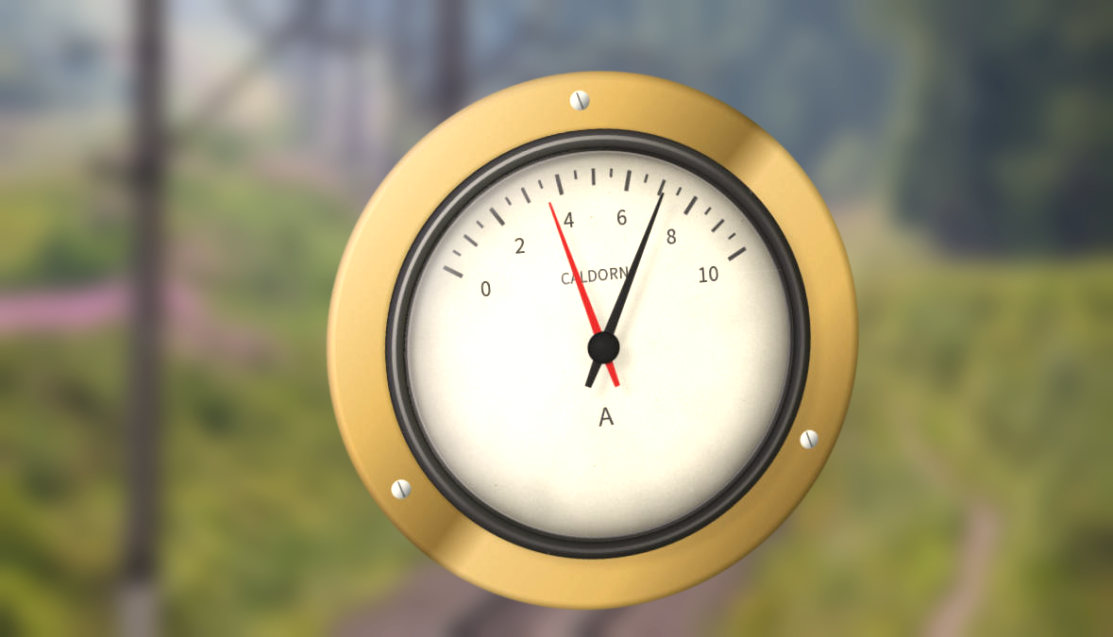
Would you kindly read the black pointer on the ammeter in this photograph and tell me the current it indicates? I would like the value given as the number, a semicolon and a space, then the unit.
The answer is 7; A
